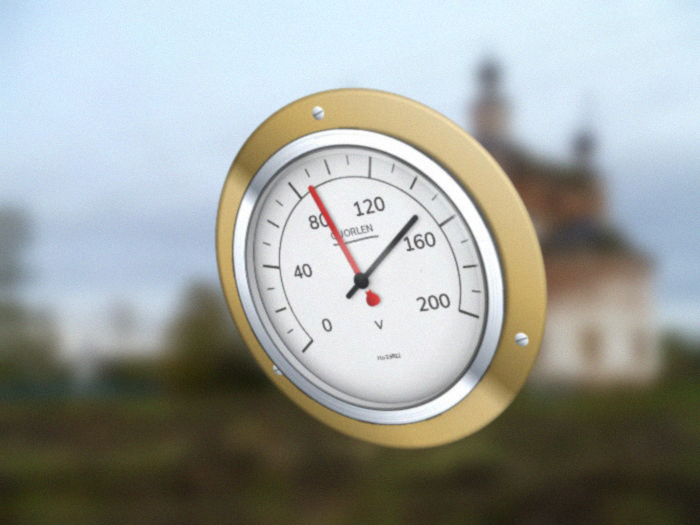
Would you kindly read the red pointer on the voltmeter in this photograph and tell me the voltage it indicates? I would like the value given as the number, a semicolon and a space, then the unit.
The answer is 90; V
